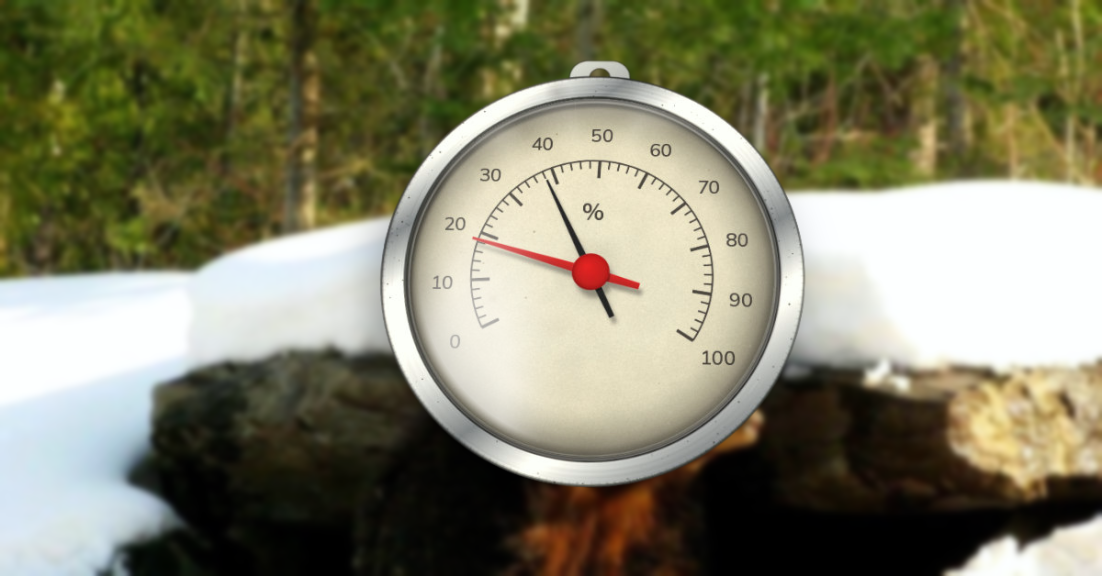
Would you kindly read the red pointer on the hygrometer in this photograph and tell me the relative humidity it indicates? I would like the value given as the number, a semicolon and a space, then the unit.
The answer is 18; %
